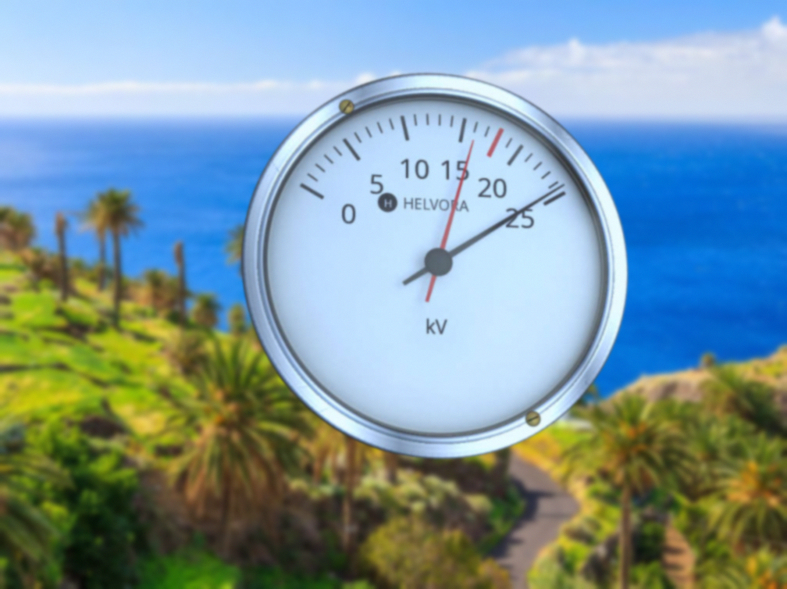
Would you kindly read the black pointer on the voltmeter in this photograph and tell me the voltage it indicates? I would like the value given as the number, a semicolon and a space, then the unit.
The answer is 24.5; kV
